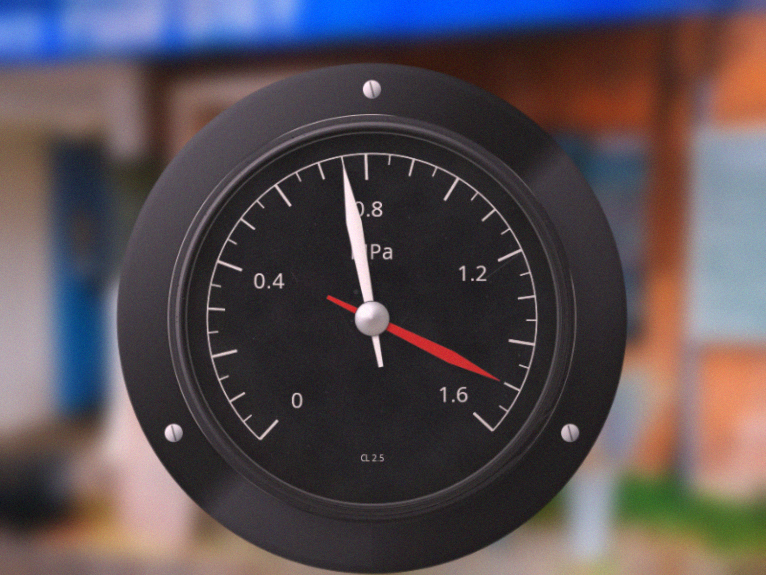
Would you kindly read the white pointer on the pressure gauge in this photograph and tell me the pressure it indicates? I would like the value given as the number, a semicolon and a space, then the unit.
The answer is 0.75; MPa
